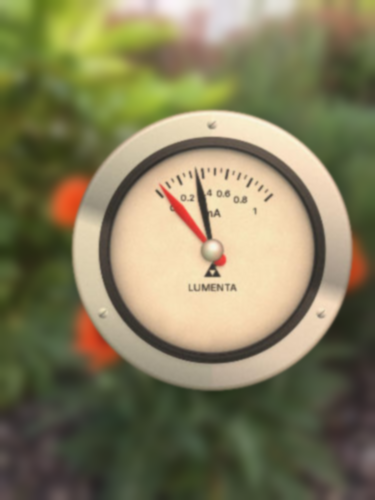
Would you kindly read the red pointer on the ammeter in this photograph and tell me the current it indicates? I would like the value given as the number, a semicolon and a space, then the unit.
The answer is 0.05; mA
